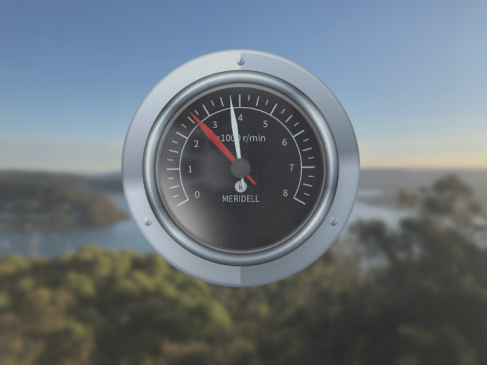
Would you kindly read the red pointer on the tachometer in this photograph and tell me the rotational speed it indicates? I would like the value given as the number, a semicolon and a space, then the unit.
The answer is 2625; rpm
